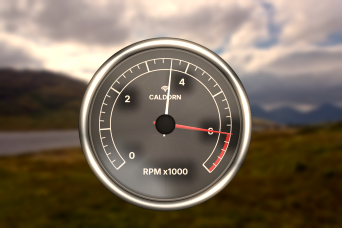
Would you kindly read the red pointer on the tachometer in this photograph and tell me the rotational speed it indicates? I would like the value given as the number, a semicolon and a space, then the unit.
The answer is 6000; rpm
